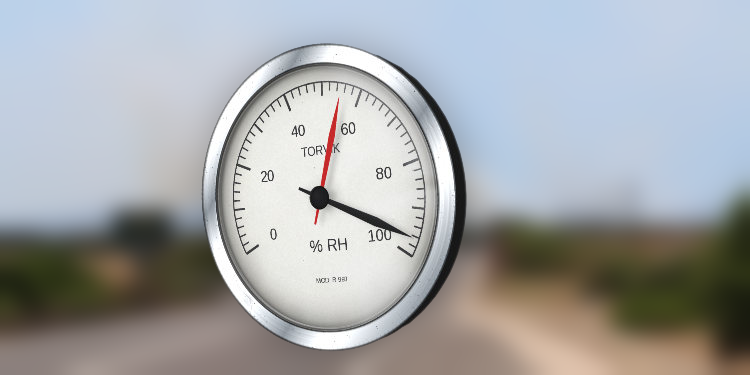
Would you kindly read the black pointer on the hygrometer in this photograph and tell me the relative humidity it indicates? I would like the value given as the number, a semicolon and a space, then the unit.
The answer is 96; %
